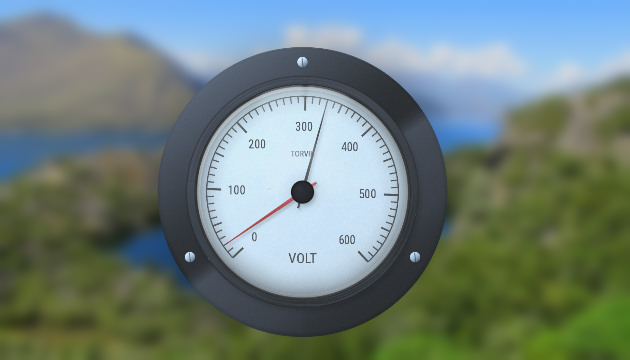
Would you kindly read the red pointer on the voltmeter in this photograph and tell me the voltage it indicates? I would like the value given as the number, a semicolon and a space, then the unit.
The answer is 20; V
